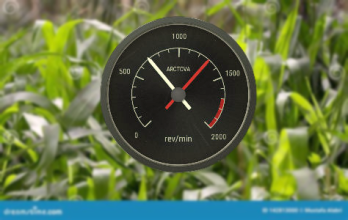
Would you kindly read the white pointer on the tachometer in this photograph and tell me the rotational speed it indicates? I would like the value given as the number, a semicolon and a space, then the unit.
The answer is 700; rpm
